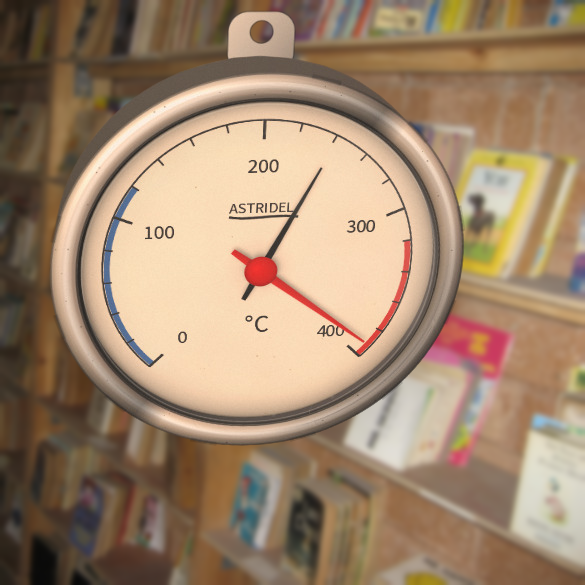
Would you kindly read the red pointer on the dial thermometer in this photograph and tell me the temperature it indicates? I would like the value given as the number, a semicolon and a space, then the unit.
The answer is 390; °C
